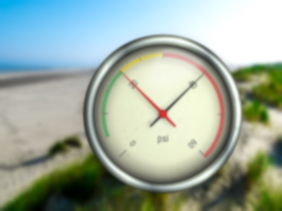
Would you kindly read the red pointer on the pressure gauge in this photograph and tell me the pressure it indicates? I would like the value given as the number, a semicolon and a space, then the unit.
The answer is 20; psi
